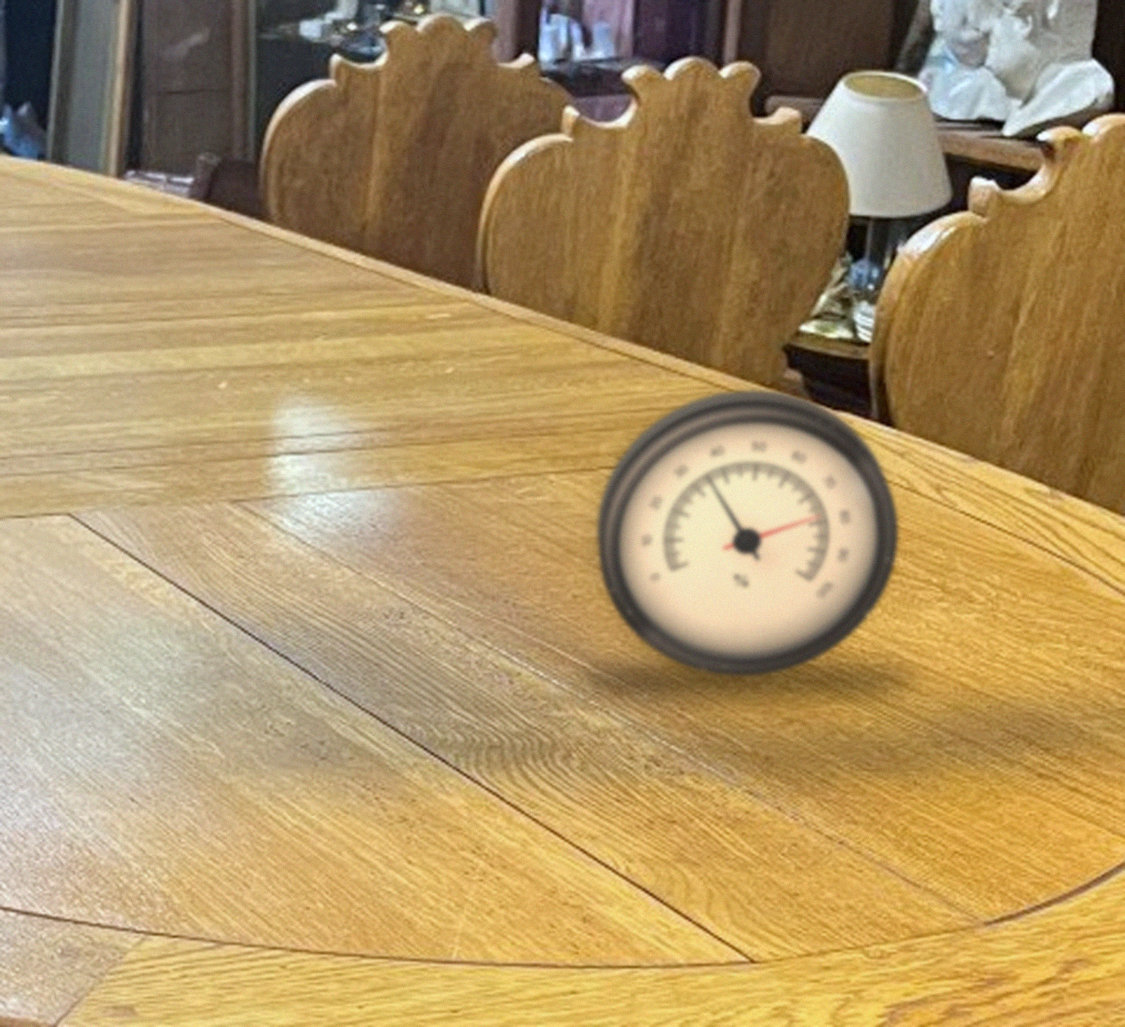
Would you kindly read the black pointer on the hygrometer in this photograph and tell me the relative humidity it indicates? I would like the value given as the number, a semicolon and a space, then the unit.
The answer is 35; %
